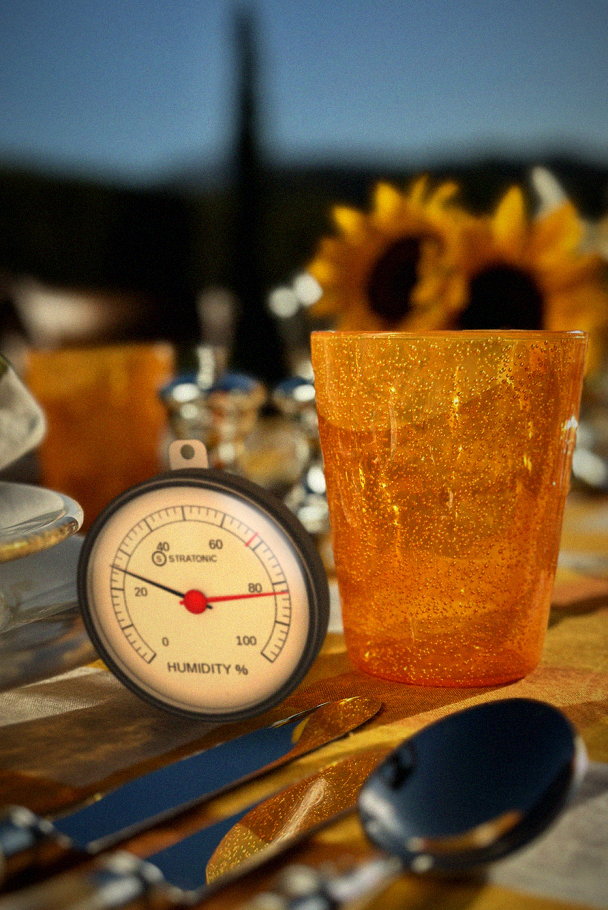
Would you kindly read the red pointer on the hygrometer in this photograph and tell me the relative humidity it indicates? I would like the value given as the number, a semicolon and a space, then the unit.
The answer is 82; %
